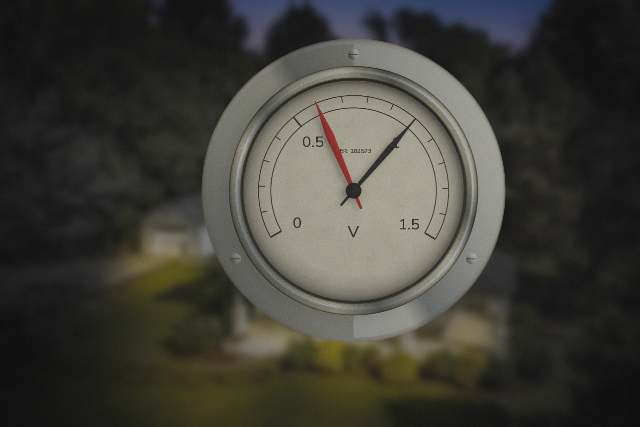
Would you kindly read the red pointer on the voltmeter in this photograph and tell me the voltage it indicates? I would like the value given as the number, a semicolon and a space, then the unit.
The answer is 0.6; V
